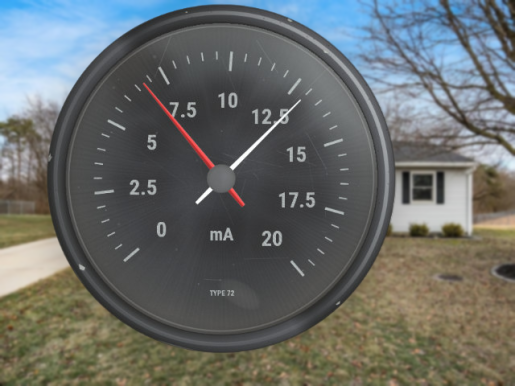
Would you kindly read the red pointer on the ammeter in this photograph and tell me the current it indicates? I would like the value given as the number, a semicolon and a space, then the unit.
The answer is 6.75; mA
